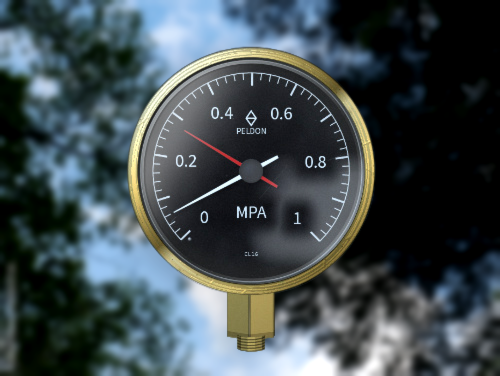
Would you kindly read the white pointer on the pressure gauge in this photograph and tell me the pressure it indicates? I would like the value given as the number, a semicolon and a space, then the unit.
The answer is 0.06; MPa
